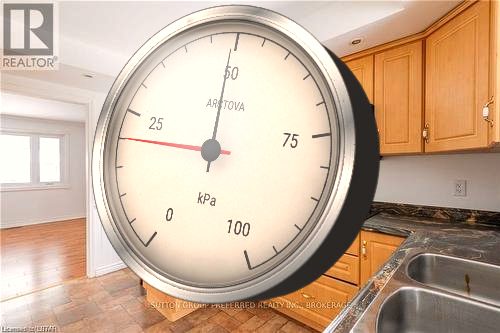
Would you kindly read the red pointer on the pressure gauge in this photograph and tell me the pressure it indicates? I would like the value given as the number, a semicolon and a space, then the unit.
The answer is 20; kPa
